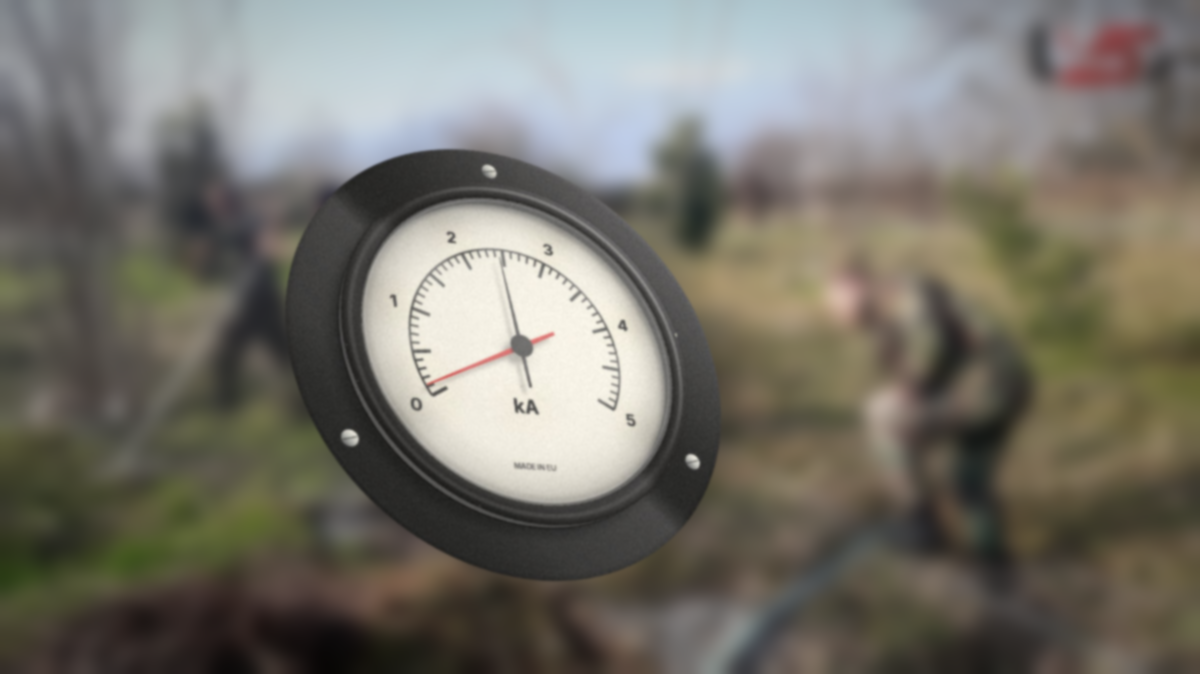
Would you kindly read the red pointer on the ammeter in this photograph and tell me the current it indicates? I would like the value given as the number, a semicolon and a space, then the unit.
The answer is 0.1; kA
